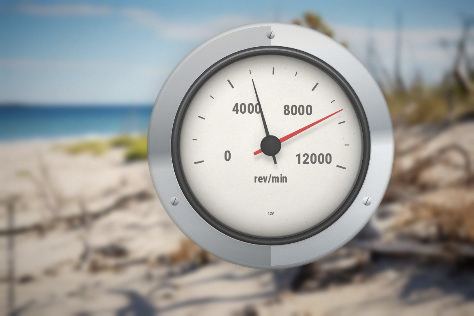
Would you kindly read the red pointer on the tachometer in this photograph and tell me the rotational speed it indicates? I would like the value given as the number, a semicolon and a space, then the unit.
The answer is 9500; rpm
